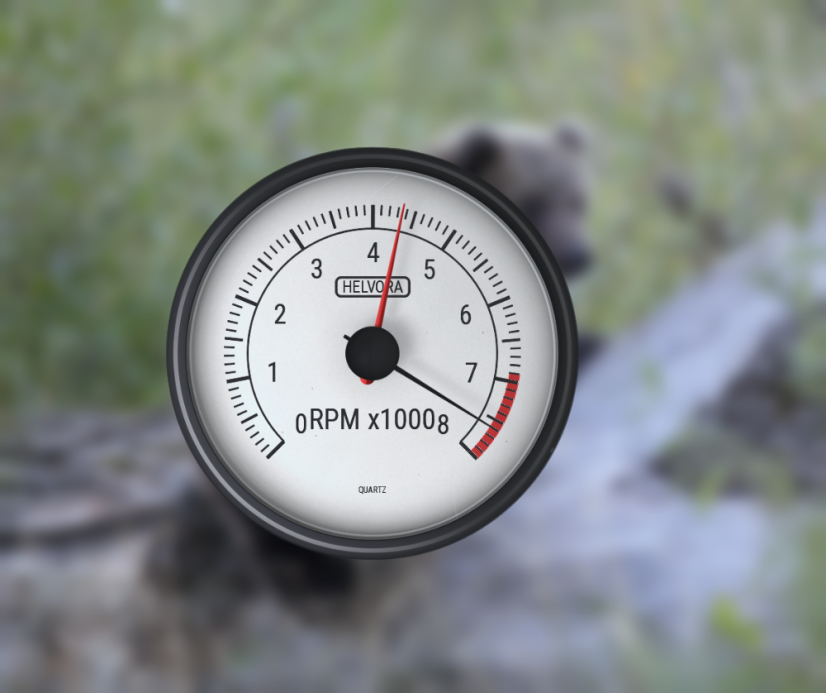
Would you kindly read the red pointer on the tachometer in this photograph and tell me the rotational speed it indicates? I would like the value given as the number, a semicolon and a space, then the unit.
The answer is 4350; rpm
